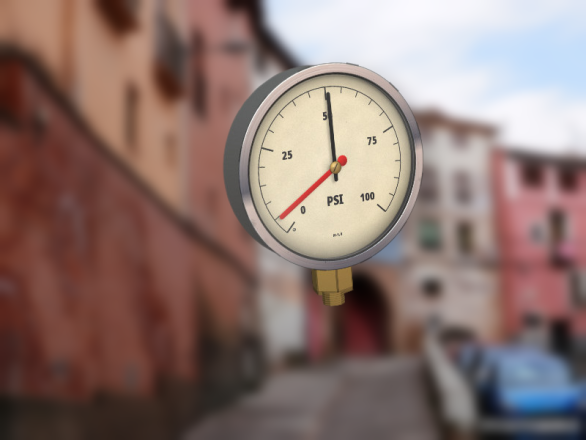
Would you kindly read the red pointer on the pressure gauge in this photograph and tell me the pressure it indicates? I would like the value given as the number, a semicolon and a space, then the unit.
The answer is 5; psi
